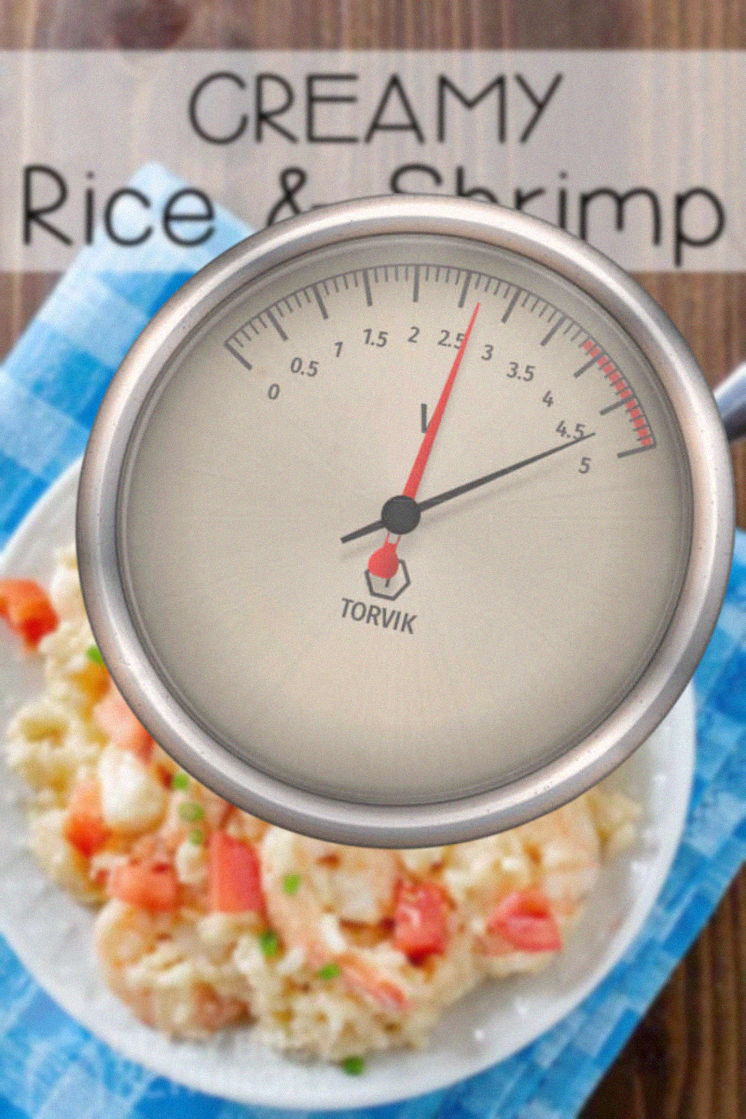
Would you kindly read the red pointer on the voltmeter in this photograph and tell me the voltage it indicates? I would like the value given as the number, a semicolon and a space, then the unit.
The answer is 2.7; V
